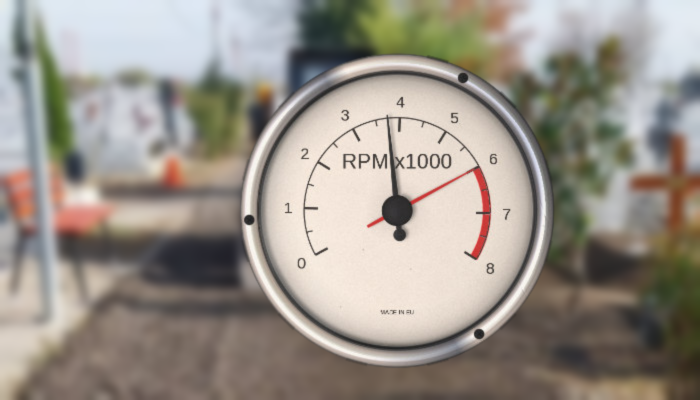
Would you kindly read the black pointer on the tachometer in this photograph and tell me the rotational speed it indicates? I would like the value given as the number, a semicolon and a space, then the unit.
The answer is 3750; rpm
